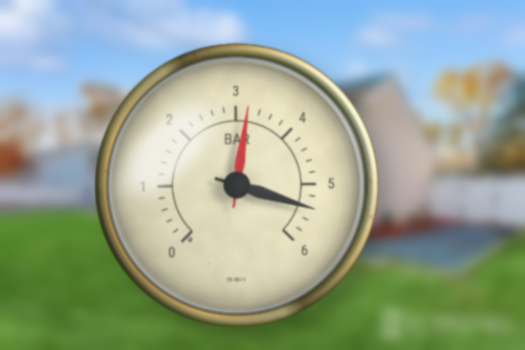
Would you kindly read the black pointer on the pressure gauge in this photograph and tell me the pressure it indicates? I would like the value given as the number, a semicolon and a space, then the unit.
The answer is 5.4; bar
